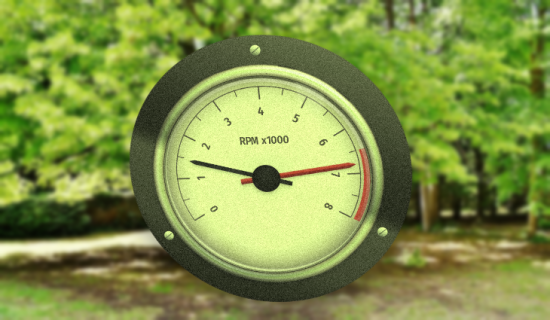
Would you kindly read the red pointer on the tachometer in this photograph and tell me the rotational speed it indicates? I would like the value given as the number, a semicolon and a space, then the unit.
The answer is 6750; rpm
